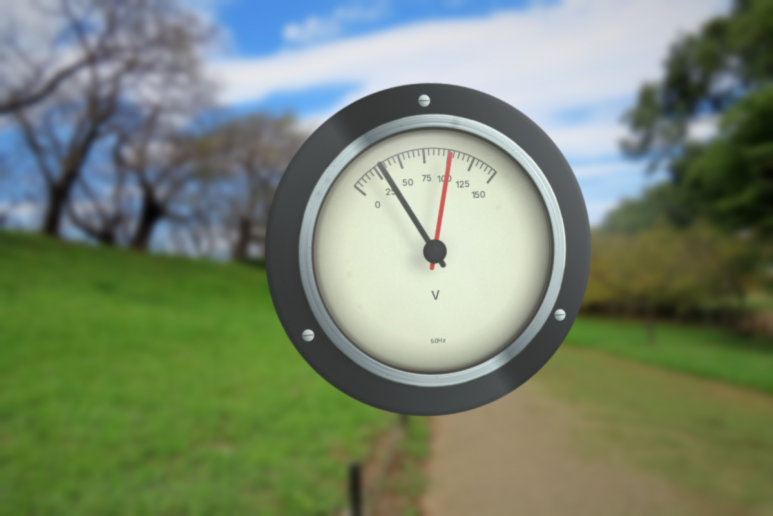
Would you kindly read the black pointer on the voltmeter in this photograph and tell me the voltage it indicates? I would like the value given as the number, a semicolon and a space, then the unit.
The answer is 30; V
